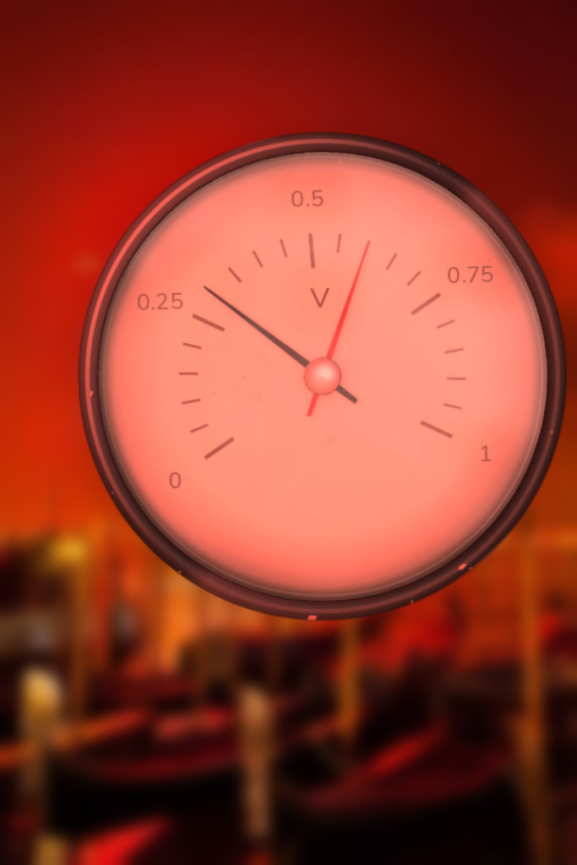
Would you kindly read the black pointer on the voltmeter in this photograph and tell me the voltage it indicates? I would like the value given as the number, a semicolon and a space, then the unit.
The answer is 0.3; V
